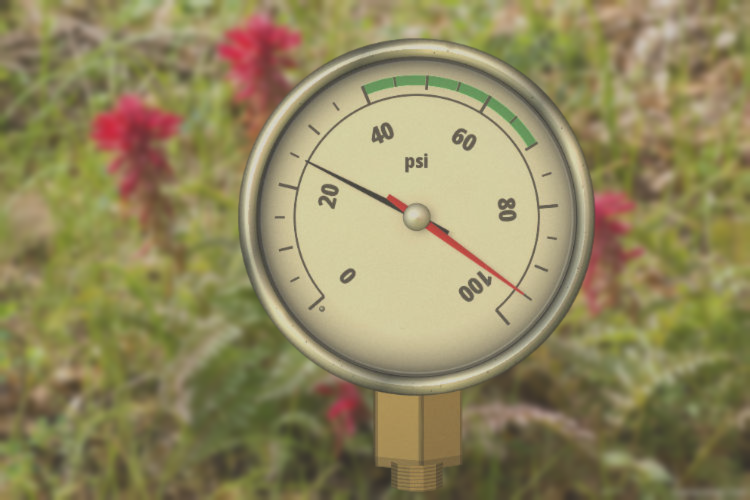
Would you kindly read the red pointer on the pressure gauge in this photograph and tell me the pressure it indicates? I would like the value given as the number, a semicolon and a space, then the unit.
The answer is 95; psi
